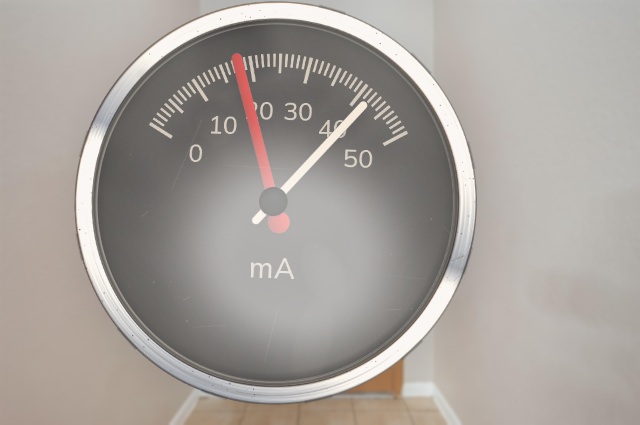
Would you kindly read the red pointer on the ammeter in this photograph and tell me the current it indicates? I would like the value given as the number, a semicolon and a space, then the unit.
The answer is 18; mA
